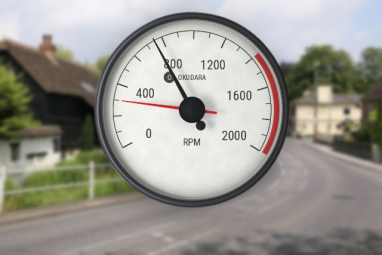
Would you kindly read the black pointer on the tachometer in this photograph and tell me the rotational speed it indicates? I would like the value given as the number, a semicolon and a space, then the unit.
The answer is 750; rpm
